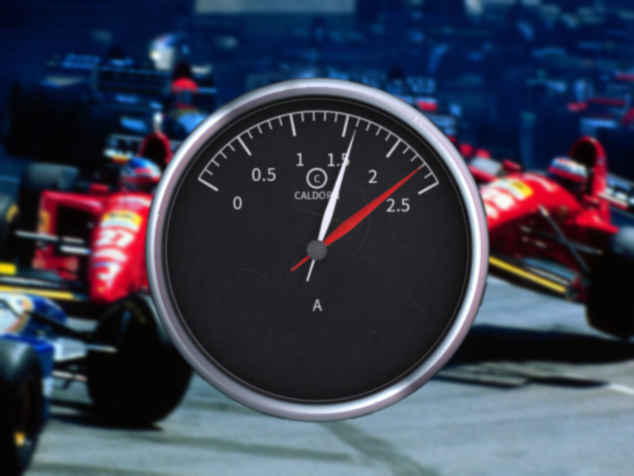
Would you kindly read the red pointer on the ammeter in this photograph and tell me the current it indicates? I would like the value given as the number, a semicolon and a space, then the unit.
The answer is 2.3; A
